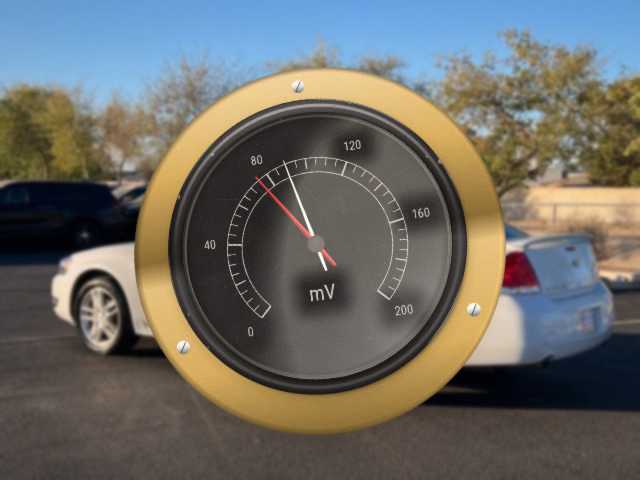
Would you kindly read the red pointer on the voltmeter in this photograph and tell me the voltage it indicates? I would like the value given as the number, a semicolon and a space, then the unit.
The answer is 75; mV
